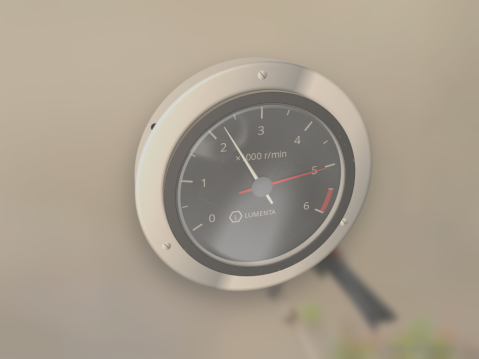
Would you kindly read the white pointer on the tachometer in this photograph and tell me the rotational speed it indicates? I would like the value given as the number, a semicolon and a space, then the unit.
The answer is 2250; rpm
